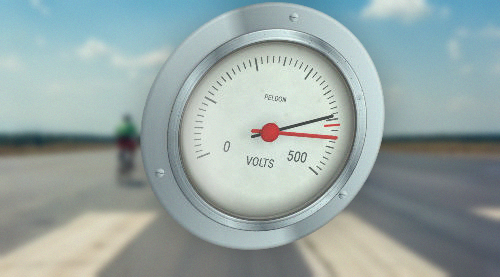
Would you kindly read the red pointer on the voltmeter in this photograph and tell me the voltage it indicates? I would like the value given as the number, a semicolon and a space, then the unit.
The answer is 430; V
